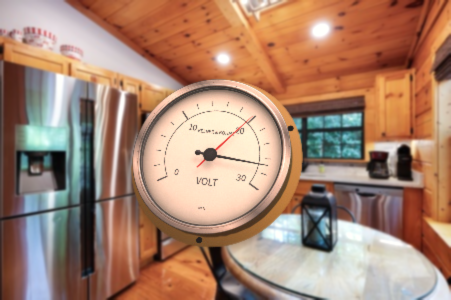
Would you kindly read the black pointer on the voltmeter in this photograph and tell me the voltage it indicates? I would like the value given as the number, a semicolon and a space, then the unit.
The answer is 27; V
